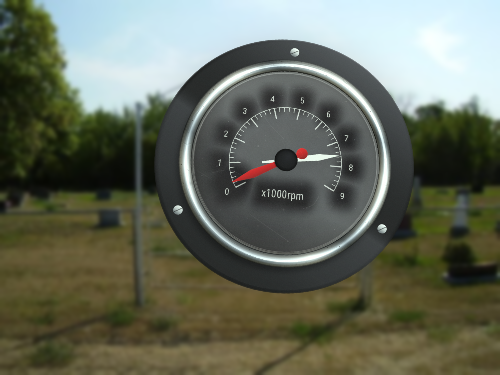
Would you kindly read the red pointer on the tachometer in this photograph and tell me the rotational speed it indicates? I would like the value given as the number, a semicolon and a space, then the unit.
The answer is 200; rpm
